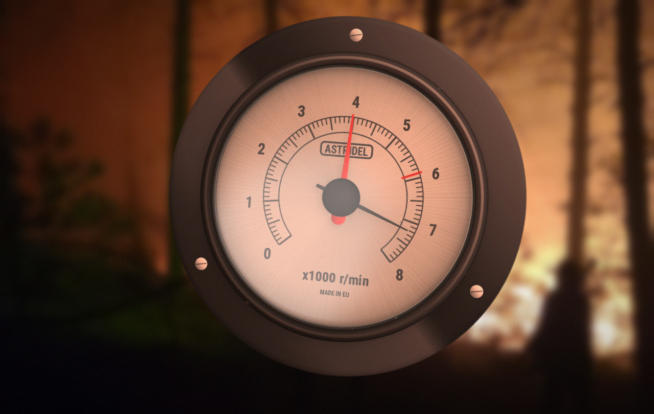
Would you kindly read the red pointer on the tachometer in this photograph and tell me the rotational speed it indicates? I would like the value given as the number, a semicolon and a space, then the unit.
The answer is 4000; rpm
